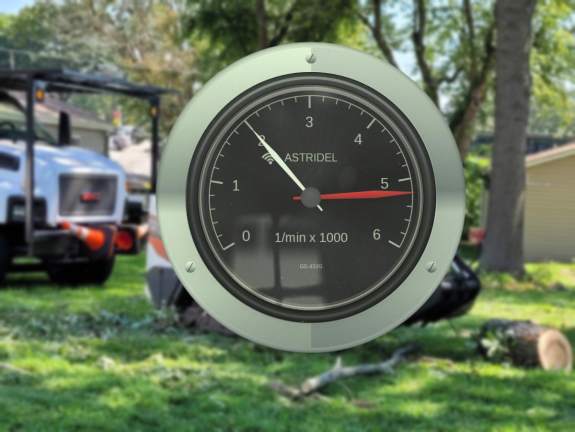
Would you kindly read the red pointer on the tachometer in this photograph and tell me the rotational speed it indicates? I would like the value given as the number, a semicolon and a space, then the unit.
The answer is 5200; rpm
